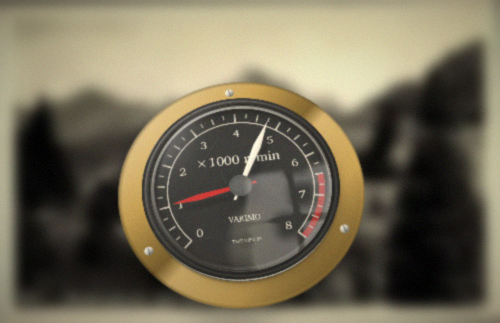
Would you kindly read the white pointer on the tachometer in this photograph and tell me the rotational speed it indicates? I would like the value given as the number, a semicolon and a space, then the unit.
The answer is 4750; rpm
